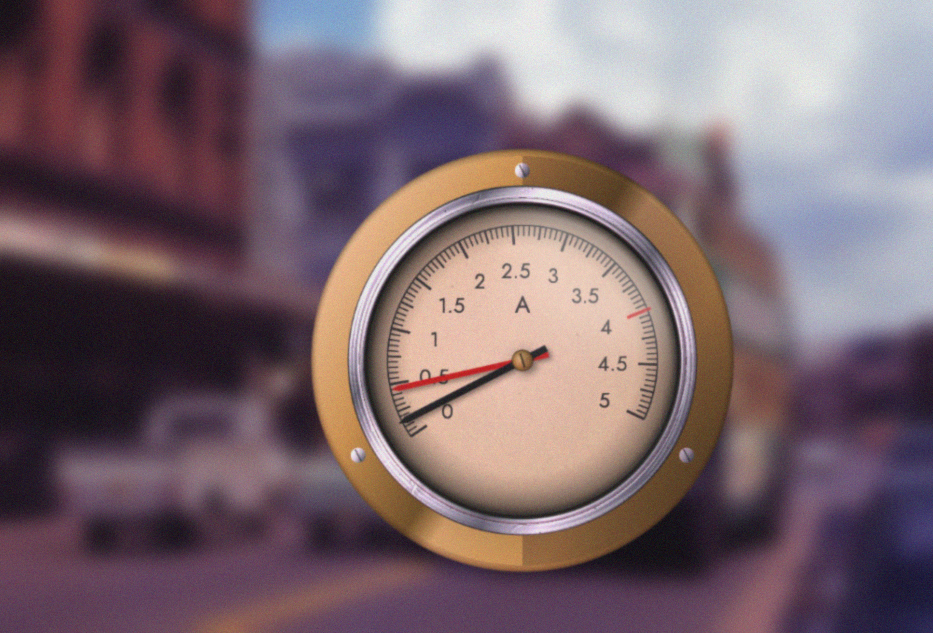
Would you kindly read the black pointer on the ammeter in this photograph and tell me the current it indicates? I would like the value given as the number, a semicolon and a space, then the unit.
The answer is 0.15; A
